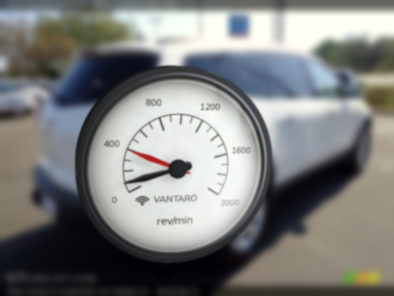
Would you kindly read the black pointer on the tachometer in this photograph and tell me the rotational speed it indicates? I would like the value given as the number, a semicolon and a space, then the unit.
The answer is 100; rpm
